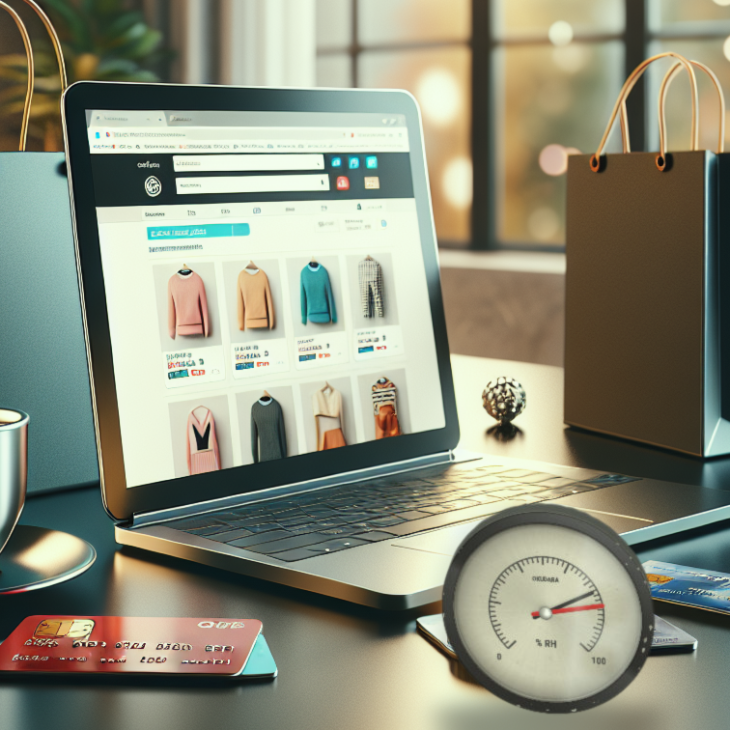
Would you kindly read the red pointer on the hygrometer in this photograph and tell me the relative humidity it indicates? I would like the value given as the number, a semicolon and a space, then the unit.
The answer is 80; %
